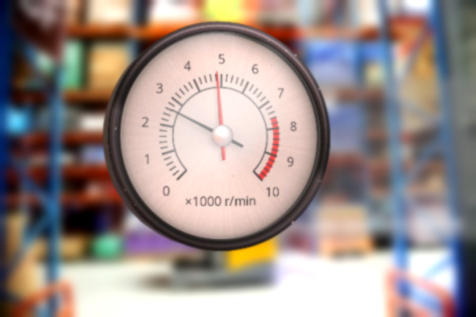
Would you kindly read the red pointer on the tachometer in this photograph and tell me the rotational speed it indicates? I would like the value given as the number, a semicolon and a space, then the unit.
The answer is 4800; rpm
